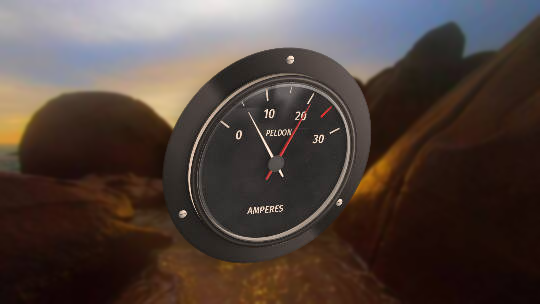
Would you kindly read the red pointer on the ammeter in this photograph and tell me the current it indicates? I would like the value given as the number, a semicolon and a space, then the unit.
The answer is 20; A
